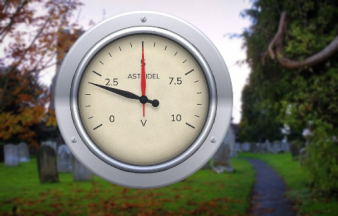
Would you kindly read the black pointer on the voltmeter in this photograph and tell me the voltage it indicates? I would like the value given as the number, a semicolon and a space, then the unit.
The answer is 2; V
